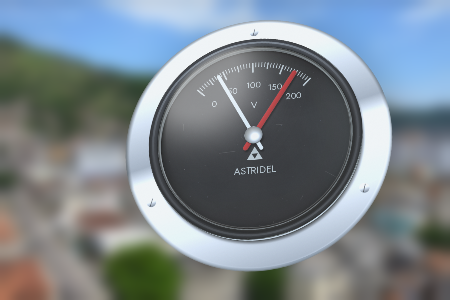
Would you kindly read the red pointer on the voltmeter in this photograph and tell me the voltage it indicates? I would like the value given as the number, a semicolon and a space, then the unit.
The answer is 175; V
